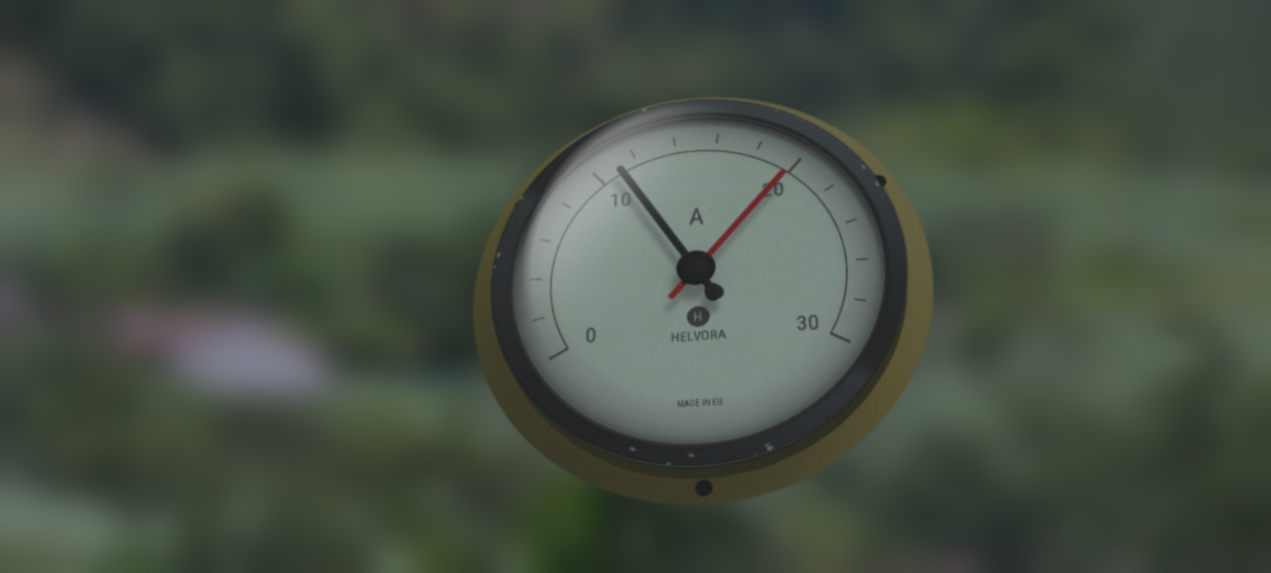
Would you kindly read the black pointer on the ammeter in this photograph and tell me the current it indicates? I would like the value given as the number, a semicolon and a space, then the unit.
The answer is 11; A
